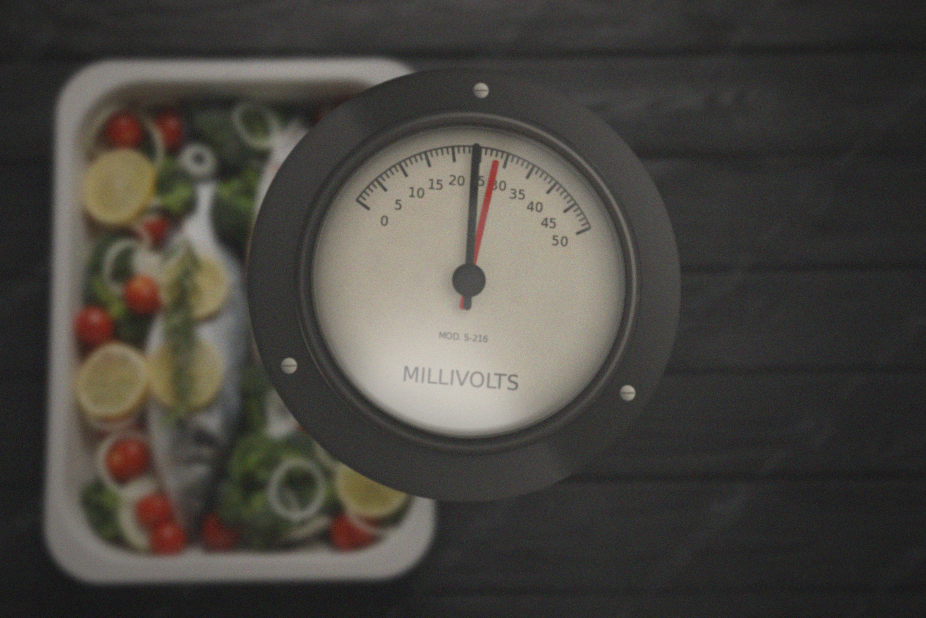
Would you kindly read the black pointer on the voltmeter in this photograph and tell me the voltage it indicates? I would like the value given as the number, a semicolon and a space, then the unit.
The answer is 24; mV
